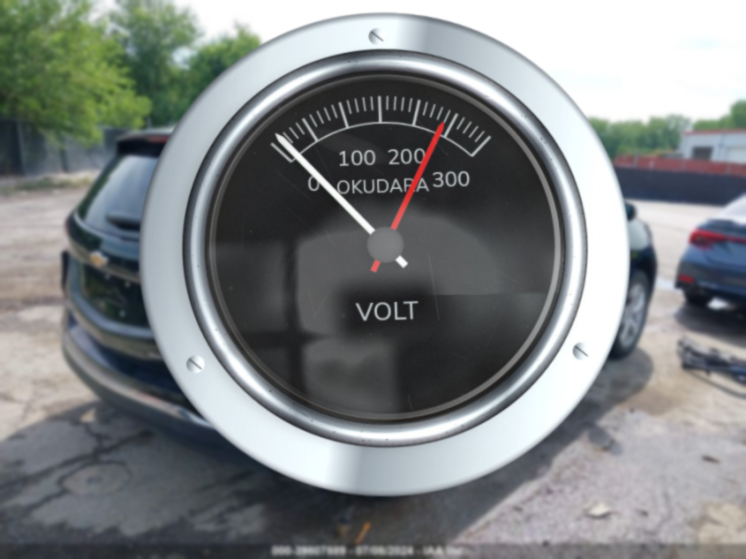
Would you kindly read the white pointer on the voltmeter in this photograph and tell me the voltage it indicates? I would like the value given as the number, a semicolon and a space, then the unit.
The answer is 10; V
